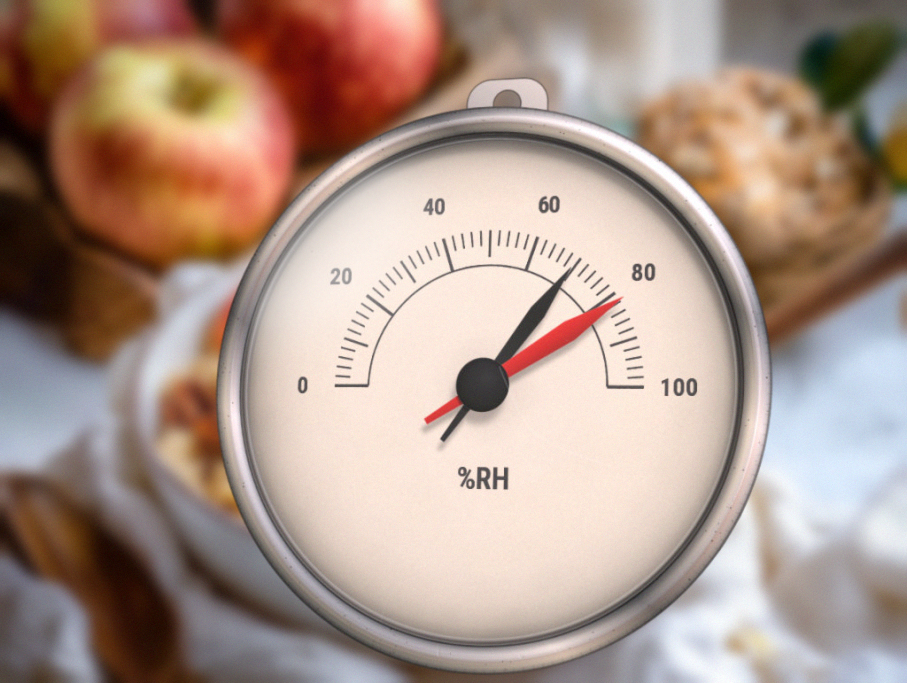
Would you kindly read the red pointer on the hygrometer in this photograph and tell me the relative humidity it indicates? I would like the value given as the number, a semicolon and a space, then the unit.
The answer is 82; %
